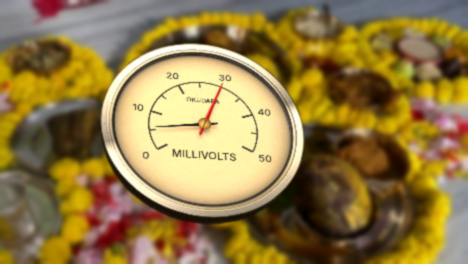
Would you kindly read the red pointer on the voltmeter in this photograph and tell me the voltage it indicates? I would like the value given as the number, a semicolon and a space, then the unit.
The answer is 30; mV
